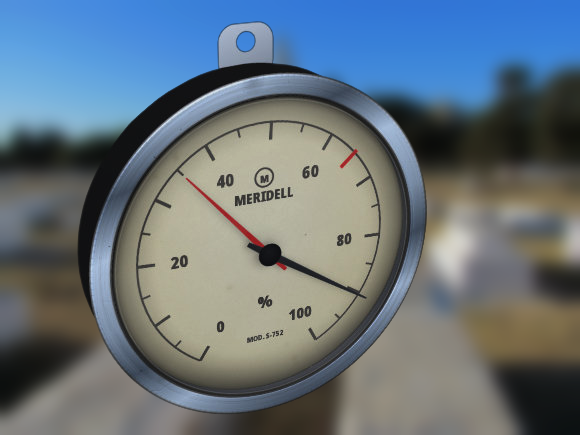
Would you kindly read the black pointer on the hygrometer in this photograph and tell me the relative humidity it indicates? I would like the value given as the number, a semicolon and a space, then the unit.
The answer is 90; %
